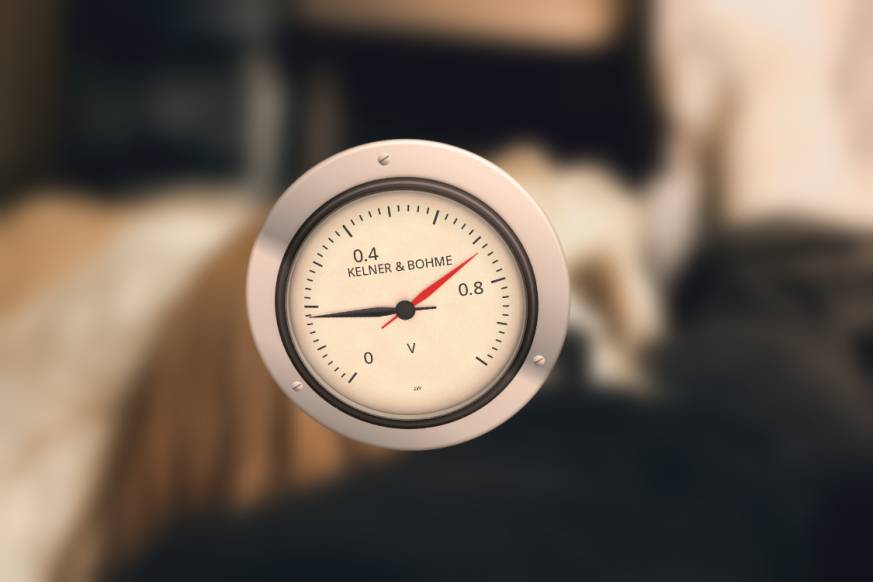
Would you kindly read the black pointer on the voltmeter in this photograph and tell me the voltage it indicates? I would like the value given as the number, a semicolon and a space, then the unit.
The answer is 0.18; V
